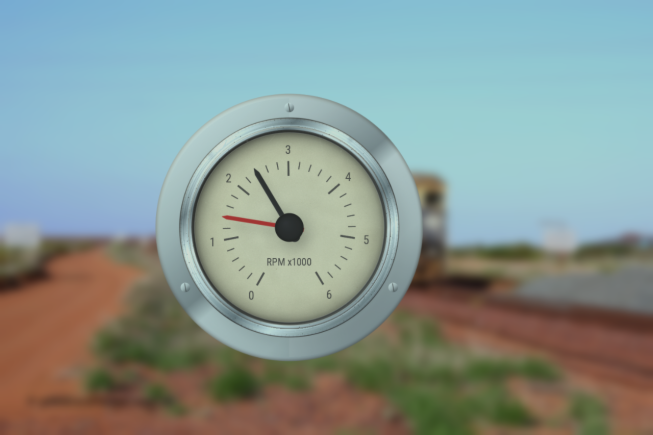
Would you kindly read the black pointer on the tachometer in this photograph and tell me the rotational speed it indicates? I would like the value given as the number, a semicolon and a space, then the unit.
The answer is 2400; rpm
